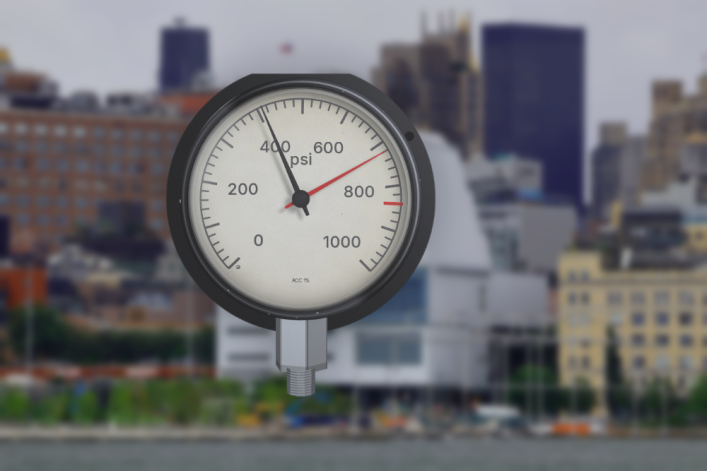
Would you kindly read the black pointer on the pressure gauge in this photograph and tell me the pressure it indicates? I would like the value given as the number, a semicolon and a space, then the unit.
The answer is 410; psi
